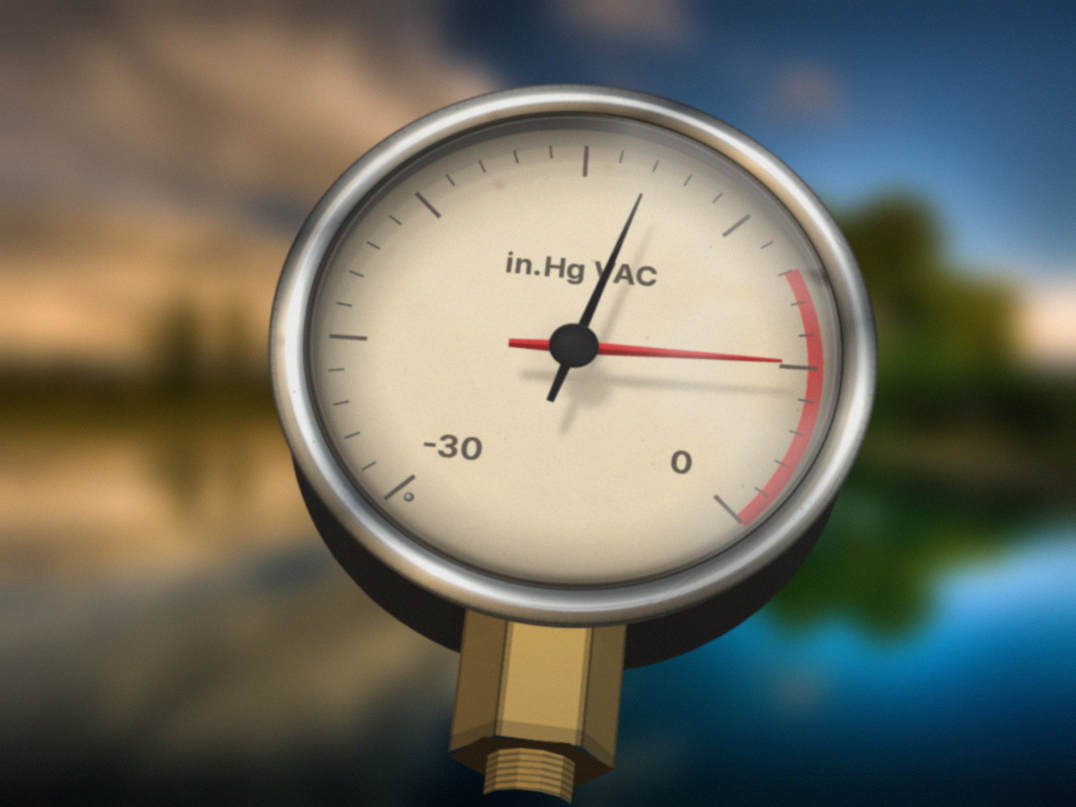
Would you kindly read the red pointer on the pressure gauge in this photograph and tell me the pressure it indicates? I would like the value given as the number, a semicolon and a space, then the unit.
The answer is -5; inHg
